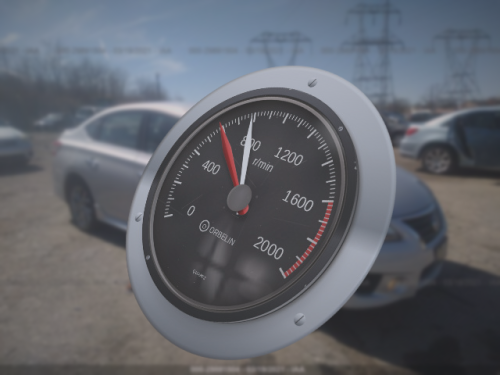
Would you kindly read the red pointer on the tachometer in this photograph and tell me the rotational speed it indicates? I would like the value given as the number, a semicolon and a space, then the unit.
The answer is 600; rpm
